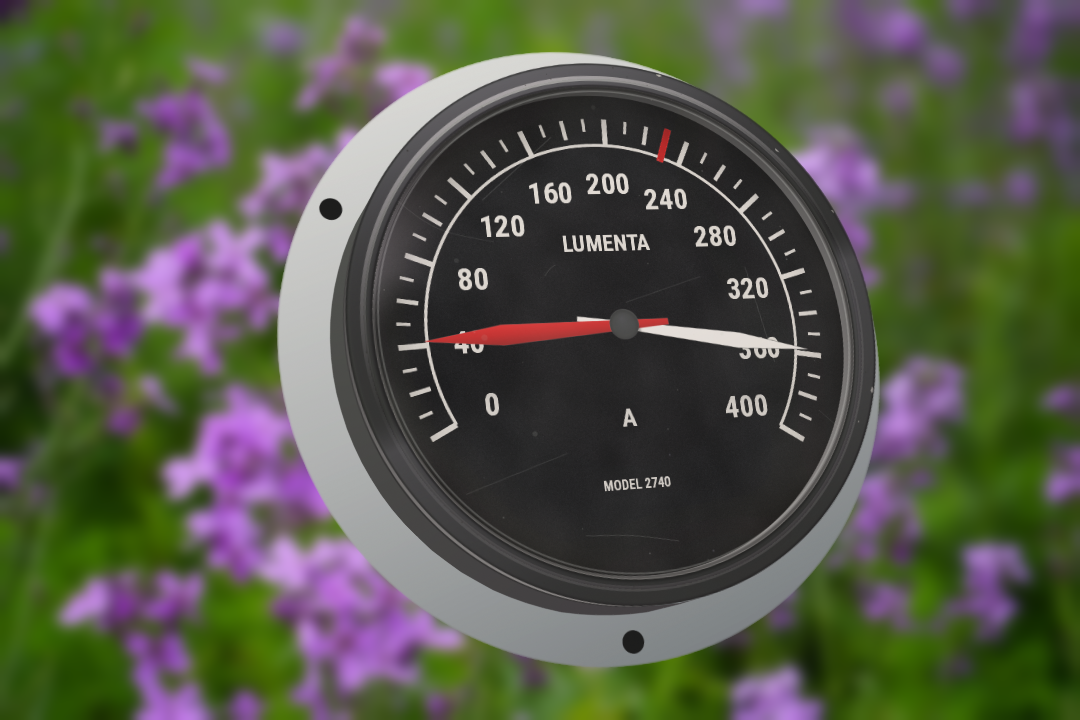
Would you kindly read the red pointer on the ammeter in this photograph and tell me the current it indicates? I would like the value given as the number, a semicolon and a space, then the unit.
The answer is 40; A
